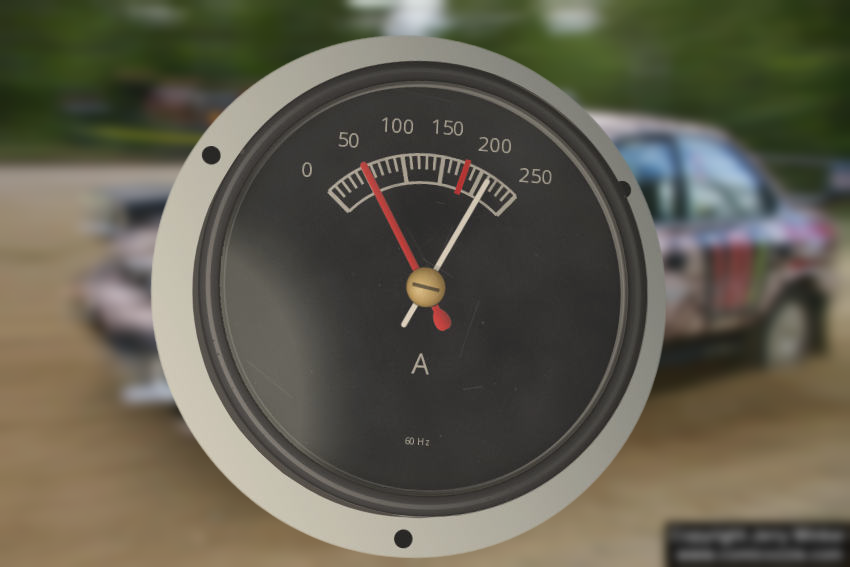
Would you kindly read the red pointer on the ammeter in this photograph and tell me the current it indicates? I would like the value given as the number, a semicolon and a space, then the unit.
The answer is 50; A
